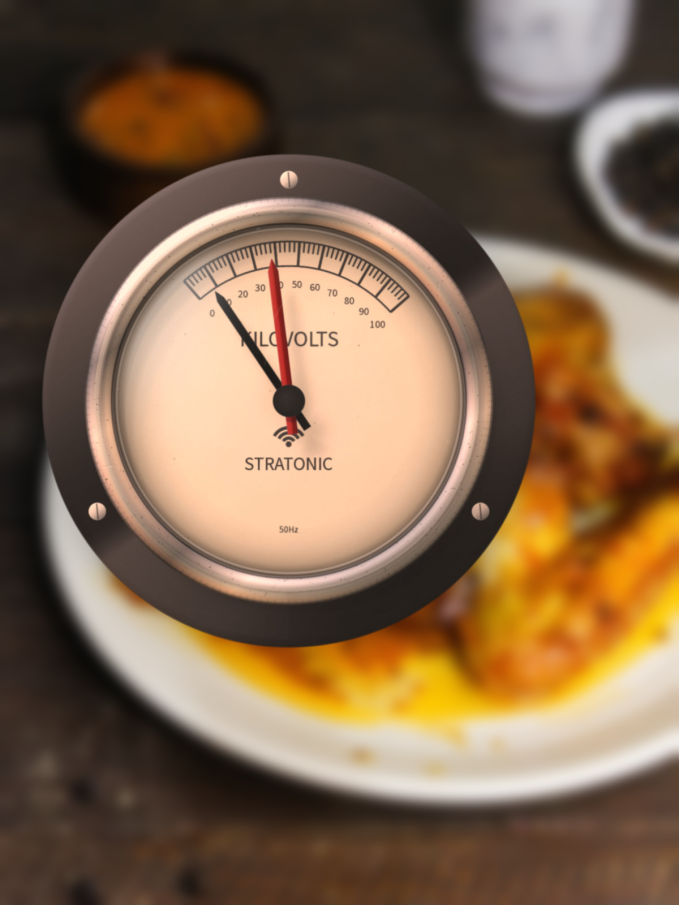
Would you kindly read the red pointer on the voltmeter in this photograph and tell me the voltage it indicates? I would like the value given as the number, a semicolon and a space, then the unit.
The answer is 38; kV
